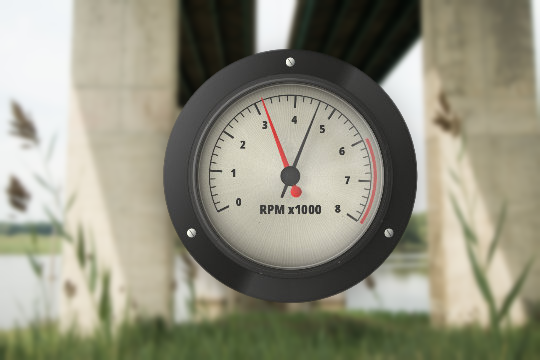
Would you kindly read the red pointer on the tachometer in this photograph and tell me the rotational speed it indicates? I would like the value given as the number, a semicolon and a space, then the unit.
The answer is 3200; rpm
